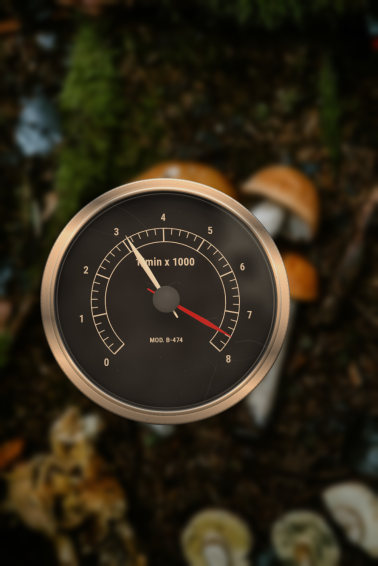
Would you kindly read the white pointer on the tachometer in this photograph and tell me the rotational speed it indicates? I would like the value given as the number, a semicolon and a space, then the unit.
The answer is 3100; rpm
